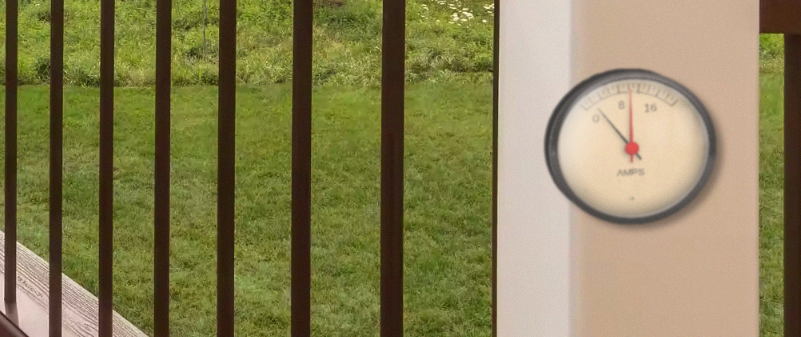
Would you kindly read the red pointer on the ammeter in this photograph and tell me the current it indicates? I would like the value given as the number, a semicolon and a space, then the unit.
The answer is 10; A
